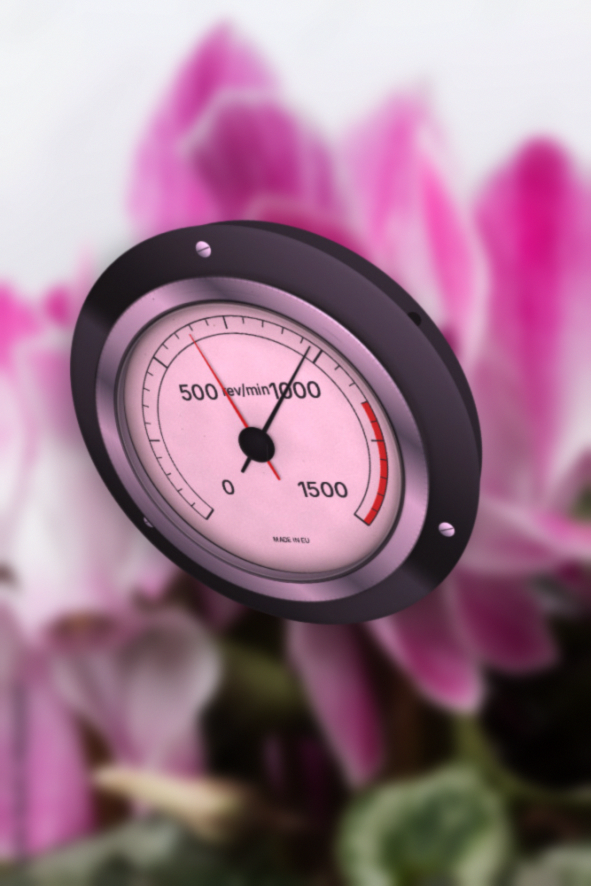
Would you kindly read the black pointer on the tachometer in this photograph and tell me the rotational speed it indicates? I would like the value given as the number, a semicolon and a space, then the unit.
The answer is 975; rpm
